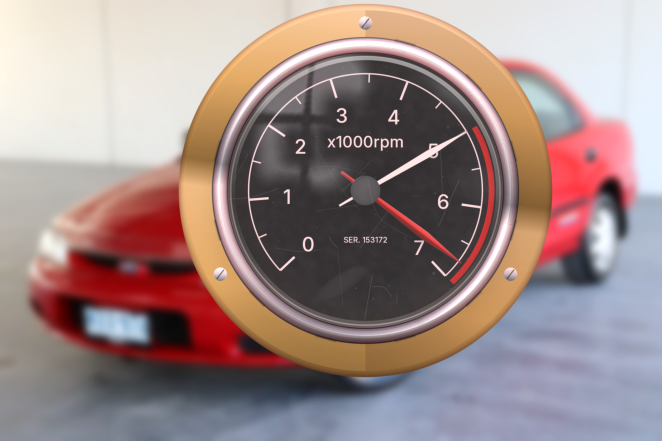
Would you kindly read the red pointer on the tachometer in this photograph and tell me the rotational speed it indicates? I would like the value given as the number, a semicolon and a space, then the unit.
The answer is 6750; rpm
